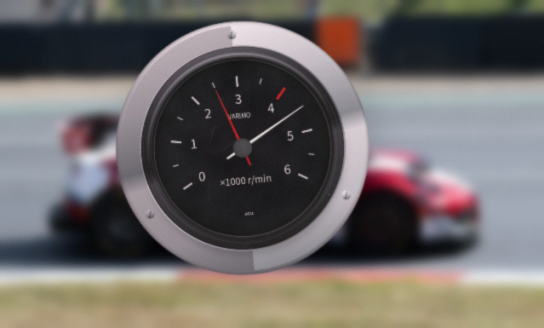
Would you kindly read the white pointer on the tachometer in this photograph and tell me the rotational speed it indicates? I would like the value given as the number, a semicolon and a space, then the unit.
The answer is 4500; rpm
